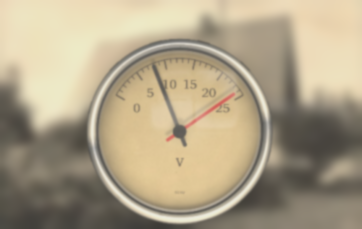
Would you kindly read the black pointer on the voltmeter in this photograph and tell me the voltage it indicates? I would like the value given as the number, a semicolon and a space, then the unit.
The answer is 8; V
